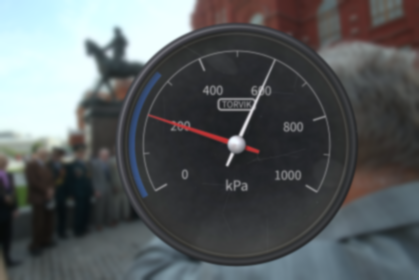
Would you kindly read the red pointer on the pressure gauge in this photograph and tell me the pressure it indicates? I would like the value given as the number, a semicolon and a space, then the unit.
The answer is 200; kPa
